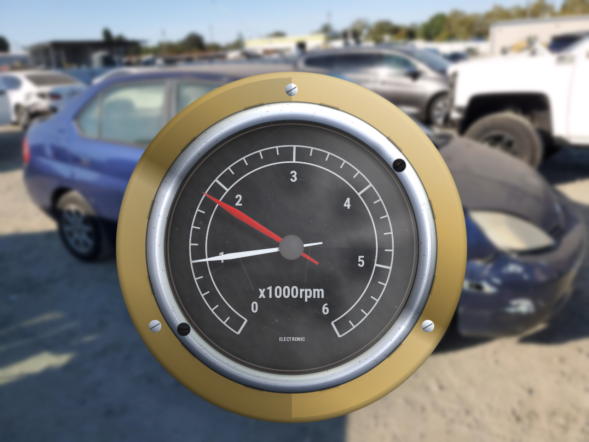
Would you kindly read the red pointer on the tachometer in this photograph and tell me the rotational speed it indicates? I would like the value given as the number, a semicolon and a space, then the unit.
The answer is 1800; rpm
